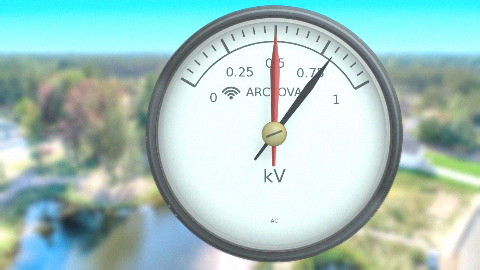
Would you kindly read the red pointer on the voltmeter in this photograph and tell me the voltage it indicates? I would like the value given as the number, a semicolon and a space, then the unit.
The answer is 0.5; kV
